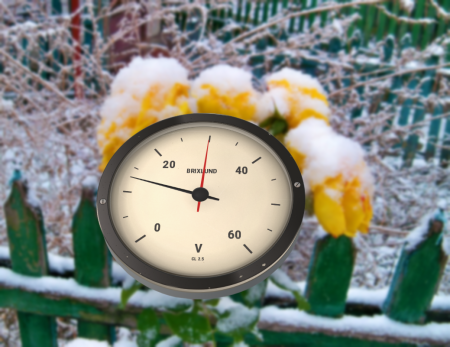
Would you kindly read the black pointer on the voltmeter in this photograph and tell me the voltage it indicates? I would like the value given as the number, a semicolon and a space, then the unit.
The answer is 12.5; V
